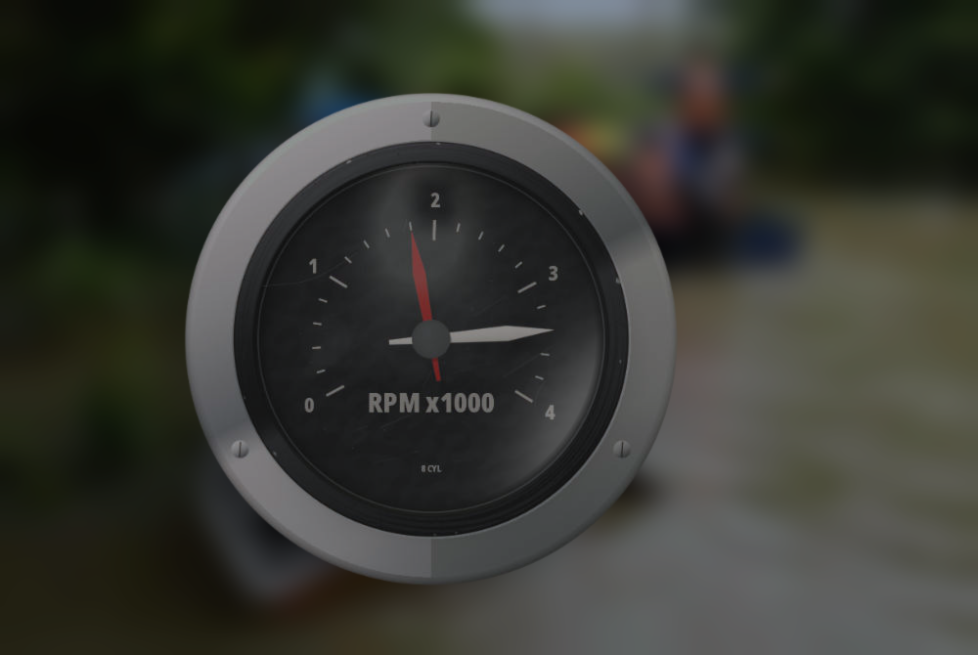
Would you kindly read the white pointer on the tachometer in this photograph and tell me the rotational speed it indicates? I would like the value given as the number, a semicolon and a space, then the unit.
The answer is 3400; rpm
